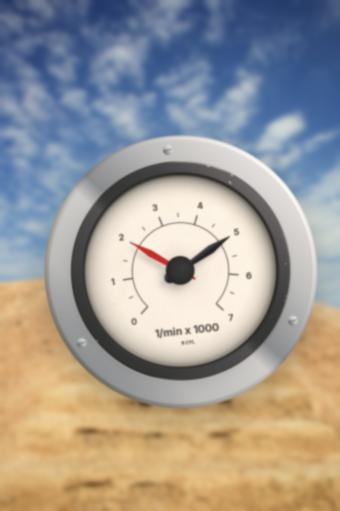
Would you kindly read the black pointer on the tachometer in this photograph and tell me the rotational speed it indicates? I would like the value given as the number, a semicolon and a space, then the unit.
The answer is 5000; rpm
